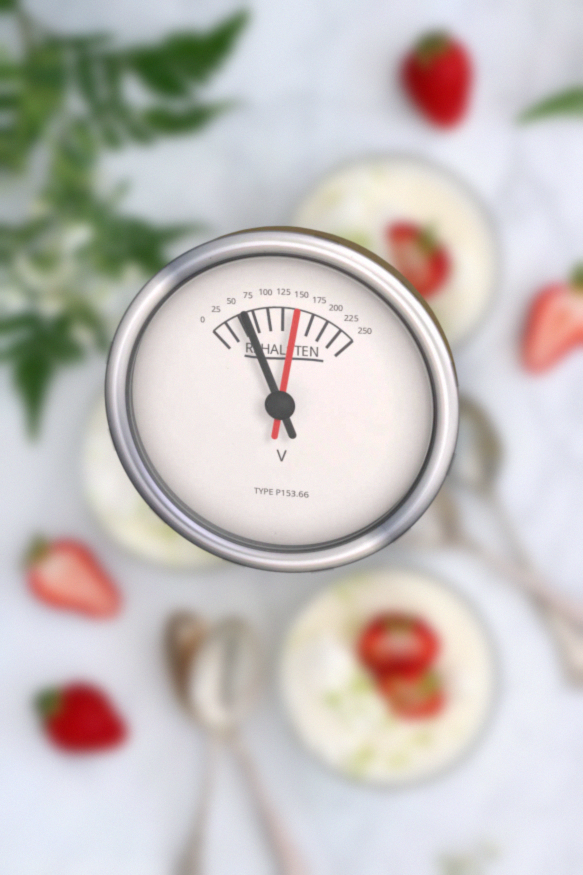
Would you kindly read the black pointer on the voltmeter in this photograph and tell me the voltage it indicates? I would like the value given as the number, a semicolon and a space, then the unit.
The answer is 62.5; V
